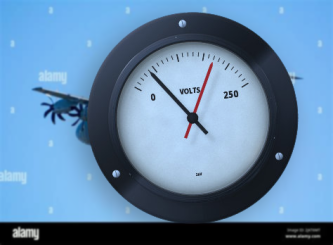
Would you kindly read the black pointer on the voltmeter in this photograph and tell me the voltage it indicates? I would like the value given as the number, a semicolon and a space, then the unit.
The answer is 40; V
